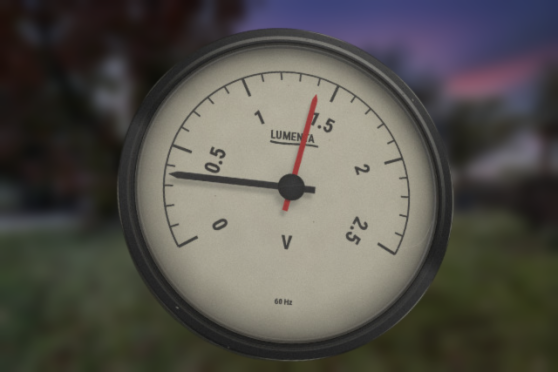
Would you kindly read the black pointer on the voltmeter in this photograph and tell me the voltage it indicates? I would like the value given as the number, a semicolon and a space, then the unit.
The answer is 0.35; V
